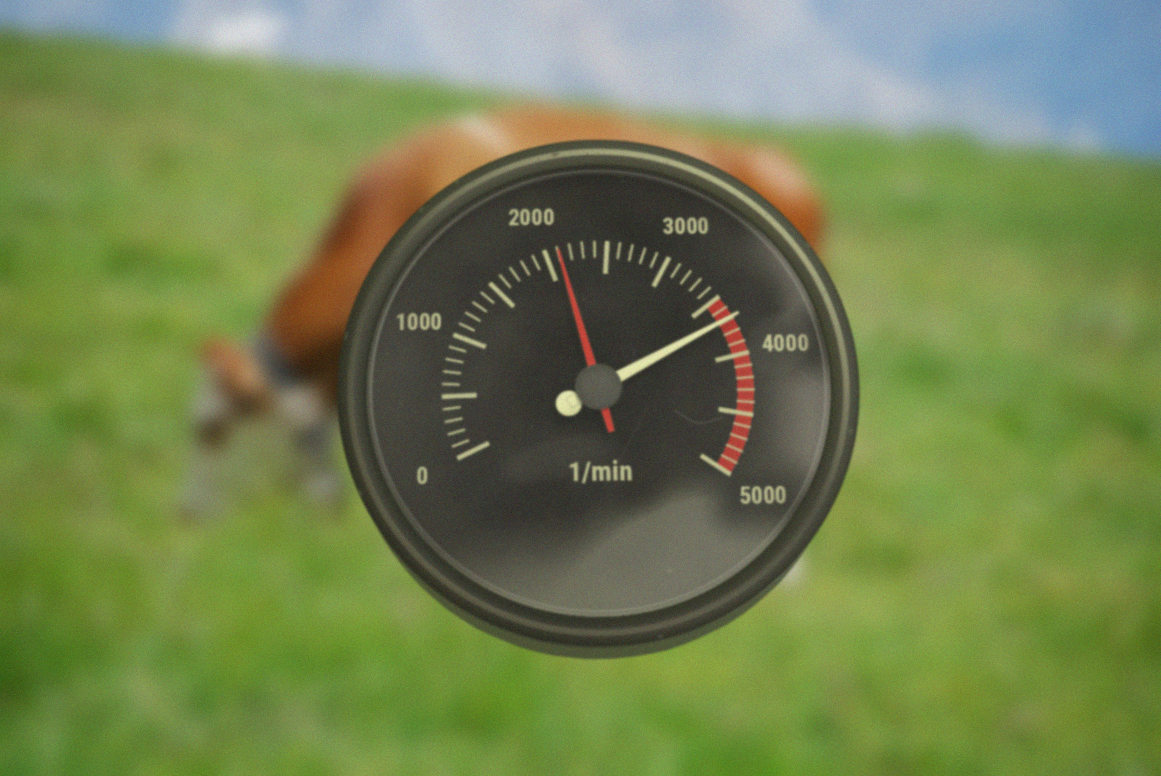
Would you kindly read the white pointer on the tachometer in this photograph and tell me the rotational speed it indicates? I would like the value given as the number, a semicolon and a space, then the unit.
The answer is 3700; rpm
